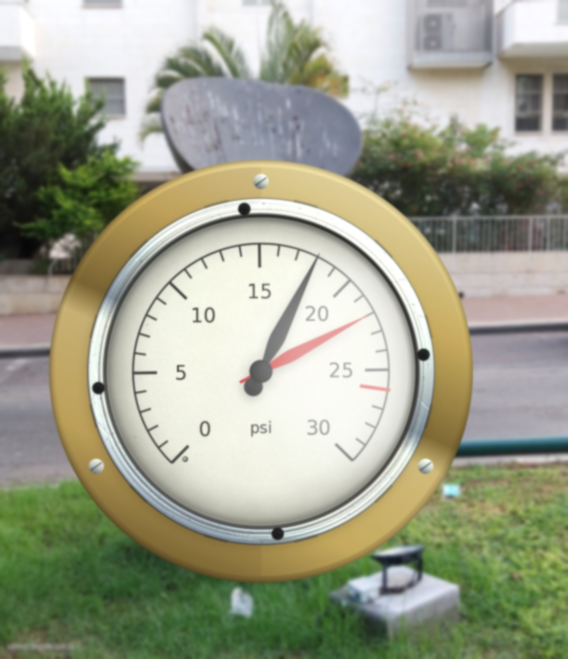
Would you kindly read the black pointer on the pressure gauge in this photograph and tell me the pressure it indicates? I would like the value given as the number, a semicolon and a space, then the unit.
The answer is 18; psi
